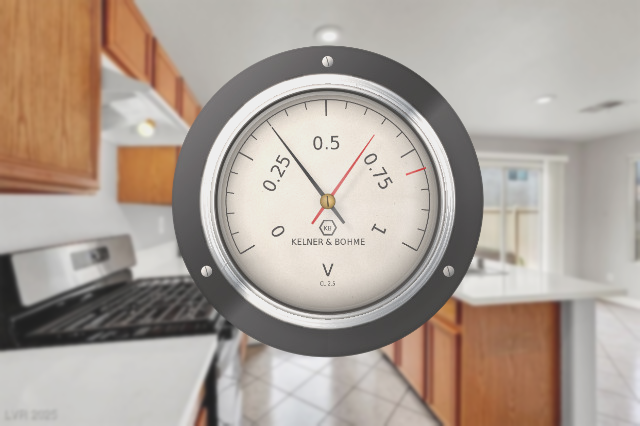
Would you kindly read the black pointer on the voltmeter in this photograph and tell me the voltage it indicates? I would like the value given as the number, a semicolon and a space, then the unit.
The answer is 0.35; V
